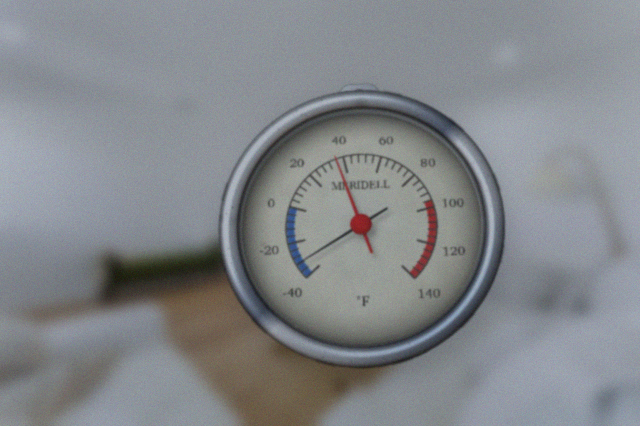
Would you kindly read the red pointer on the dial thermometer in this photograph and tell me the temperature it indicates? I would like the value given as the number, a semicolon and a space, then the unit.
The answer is 36; °F
